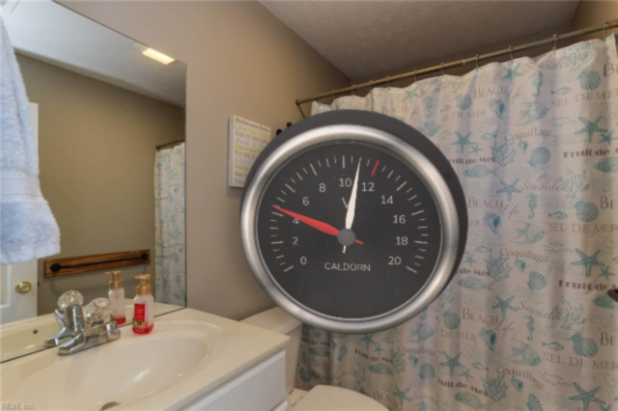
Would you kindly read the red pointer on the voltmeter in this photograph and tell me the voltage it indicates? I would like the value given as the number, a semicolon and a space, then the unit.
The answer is 4.5; V
